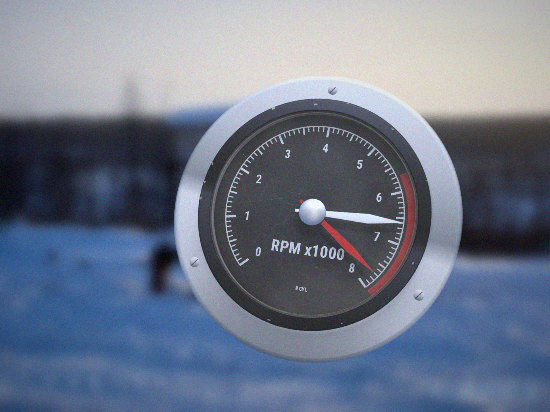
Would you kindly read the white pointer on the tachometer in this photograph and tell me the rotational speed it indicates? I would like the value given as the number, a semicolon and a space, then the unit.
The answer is 6600; rpm
